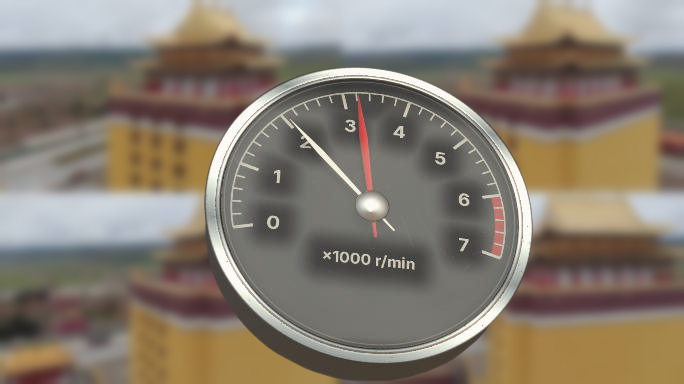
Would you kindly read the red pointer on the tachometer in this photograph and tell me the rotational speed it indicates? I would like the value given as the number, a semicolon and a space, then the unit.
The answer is 3200; rpm
